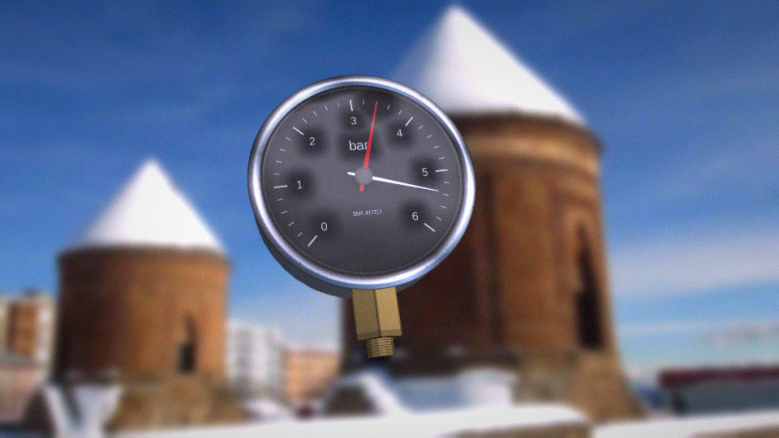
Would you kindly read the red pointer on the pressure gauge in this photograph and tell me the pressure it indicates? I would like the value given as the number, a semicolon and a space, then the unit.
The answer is 3.4; bar
